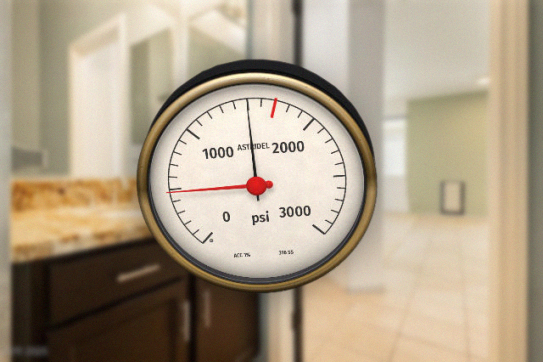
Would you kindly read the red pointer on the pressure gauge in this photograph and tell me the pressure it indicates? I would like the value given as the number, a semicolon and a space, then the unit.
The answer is 500; psi
